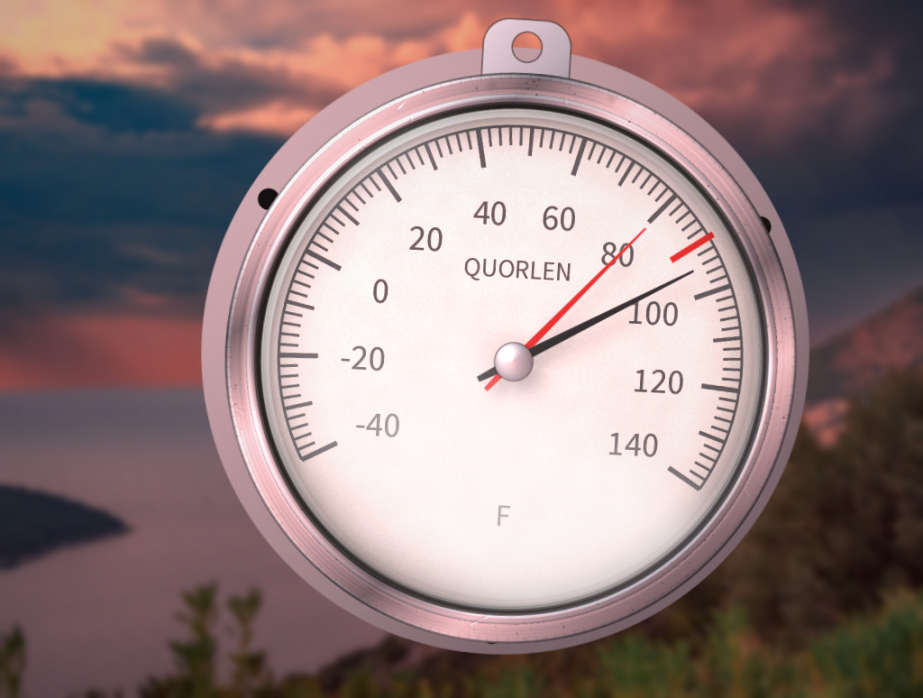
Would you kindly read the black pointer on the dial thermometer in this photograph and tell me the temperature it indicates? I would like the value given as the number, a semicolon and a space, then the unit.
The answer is 94; °F
